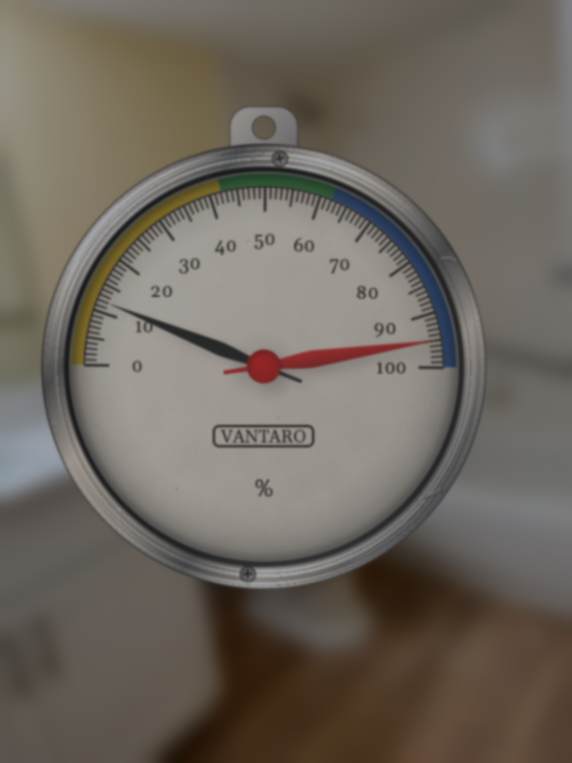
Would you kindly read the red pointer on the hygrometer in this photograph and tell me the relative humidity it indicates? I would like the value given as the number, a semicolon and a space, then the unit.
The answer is 95; %
